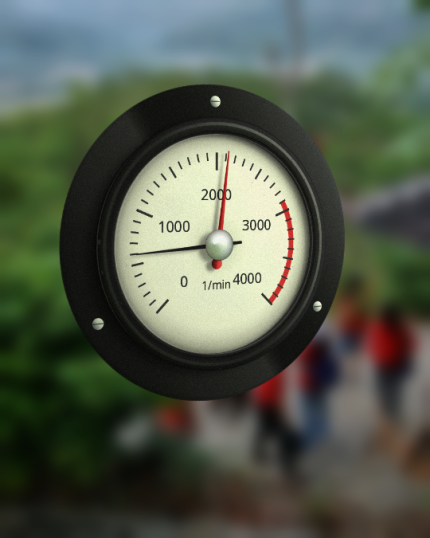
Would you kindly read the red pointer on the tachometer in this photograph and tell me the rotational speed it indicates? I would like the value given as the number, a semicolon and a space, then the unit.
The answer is 2100; rpm
